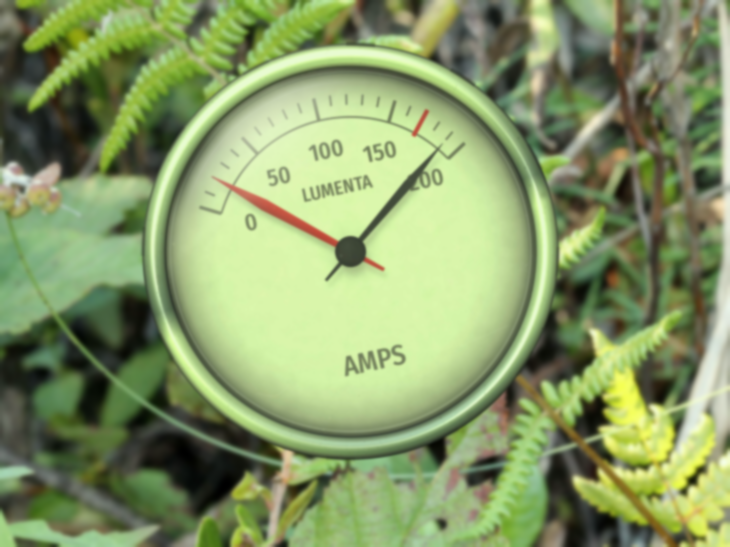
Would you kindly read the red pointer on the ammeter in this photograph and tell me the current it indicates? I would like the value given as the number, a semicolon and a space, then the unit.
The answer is 20; A
